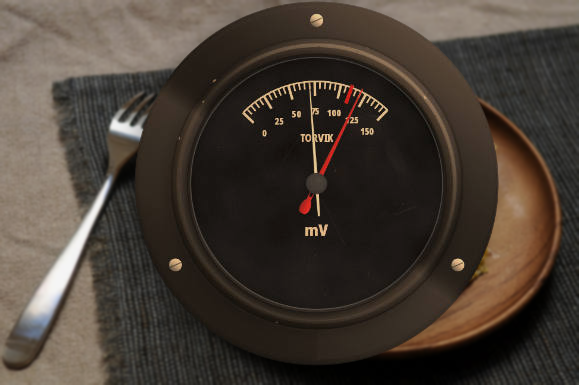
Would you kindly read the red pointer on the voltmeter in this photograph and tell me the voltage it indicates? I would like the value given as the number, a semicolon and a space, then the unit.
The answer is 120; mV
